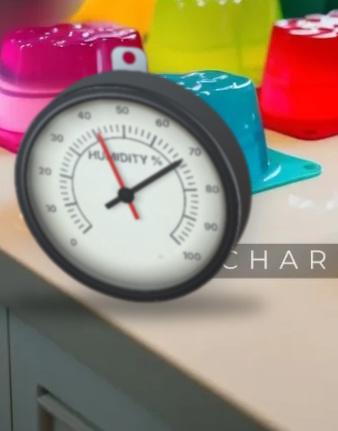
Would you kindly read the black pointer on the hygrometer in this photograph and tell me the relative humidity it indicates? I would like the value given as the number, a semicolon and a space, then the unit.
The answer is 70; %
